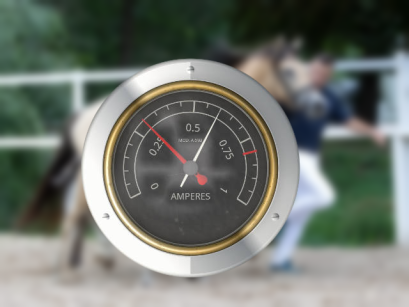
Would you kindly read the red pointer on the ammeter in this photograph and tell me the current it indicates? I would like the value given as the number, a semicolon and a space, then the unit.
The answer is 0.3; A
